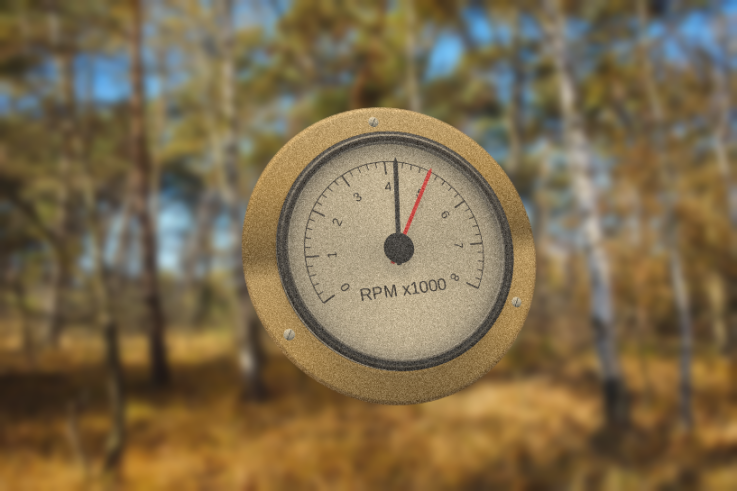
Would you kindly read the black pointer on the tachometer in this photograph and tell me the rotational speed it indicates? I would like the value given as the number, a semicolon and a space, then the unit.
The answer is 4200; rpm
